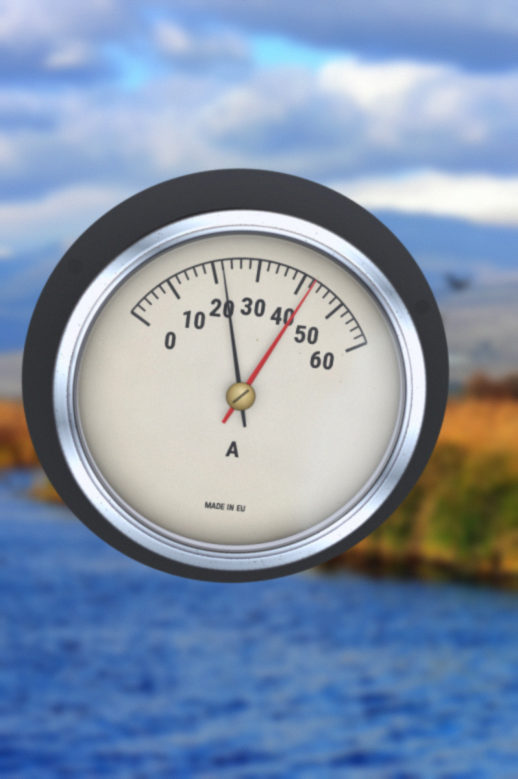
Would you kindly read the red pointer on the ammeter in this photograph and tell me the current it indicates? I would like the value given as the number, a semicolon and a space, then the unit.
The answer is 42; A
